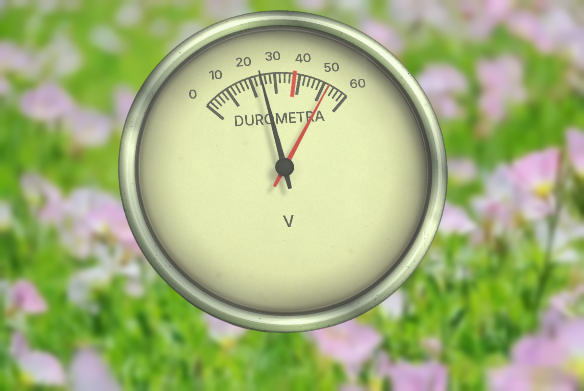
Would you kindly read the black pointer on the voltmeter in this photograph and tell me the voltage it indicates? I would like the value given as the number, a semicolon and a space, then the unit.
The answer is 24; V
